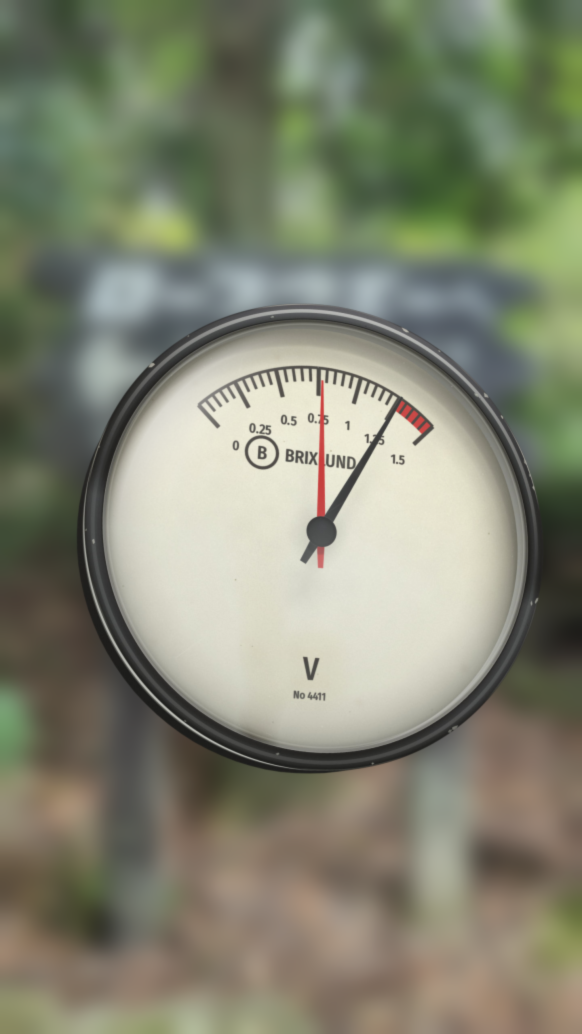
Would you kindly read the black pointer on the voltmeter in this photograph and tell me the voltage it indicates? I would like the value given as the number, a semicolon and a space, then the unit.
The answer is 1.25; V
